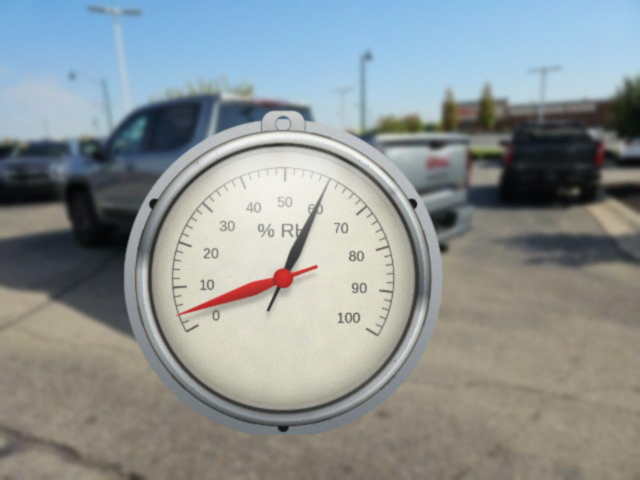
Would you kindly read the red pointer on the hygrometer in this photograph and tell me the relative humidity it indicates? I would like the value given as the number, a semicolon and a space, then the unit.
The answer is 4; %
